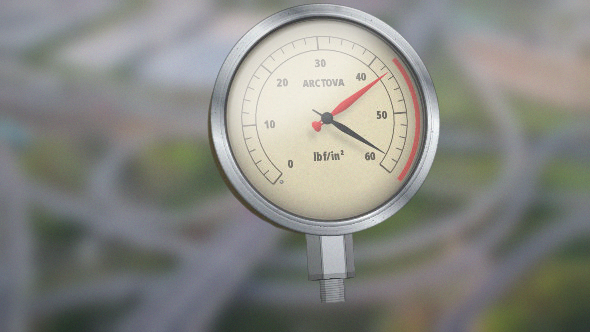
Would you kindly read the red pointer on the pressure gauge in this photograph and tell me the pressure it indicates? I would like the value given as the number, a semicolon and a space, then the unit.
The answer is 43; psi
